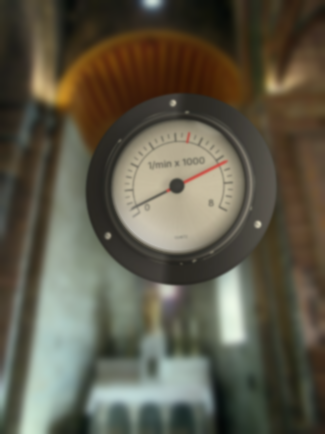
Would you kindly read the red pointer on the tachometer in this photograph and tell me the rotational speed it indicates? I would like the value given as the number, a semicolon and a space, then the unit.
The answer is 6250; rpm
